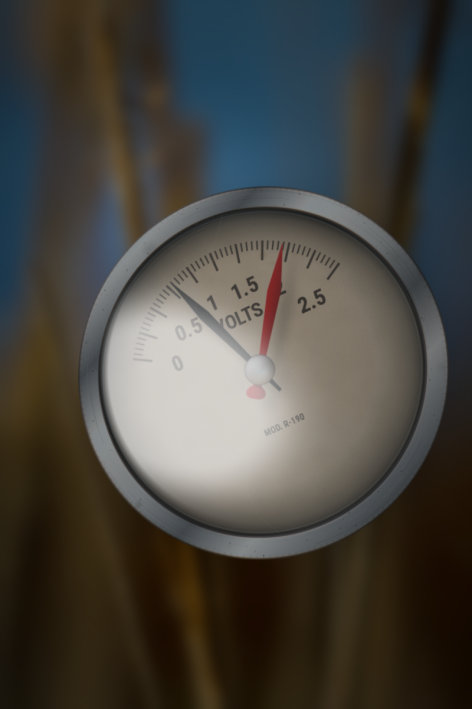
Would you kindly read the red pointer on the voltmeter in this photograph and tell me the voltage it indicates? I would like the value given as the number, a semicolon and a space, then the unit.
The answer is 1.95; V
